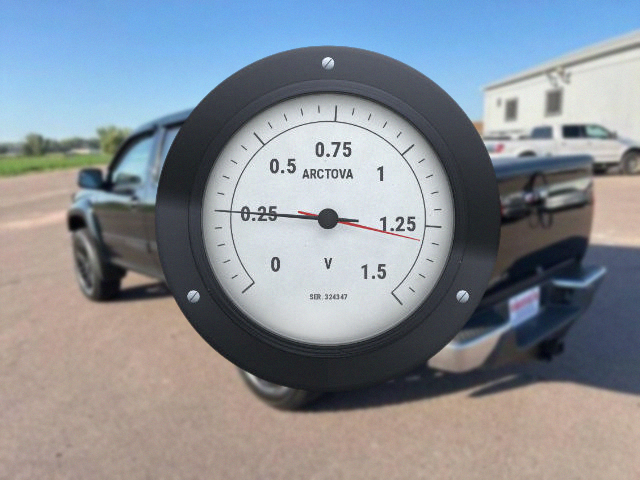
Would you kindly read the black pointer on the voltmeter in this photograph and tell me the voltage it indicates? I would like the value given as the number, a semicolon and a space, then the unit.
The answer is 0.25; V
